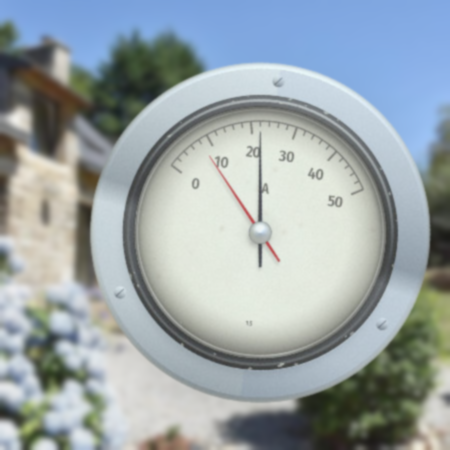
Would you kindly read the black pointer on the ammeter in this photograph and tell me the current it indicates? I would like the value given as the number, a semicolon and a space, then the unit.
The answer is 22; A
